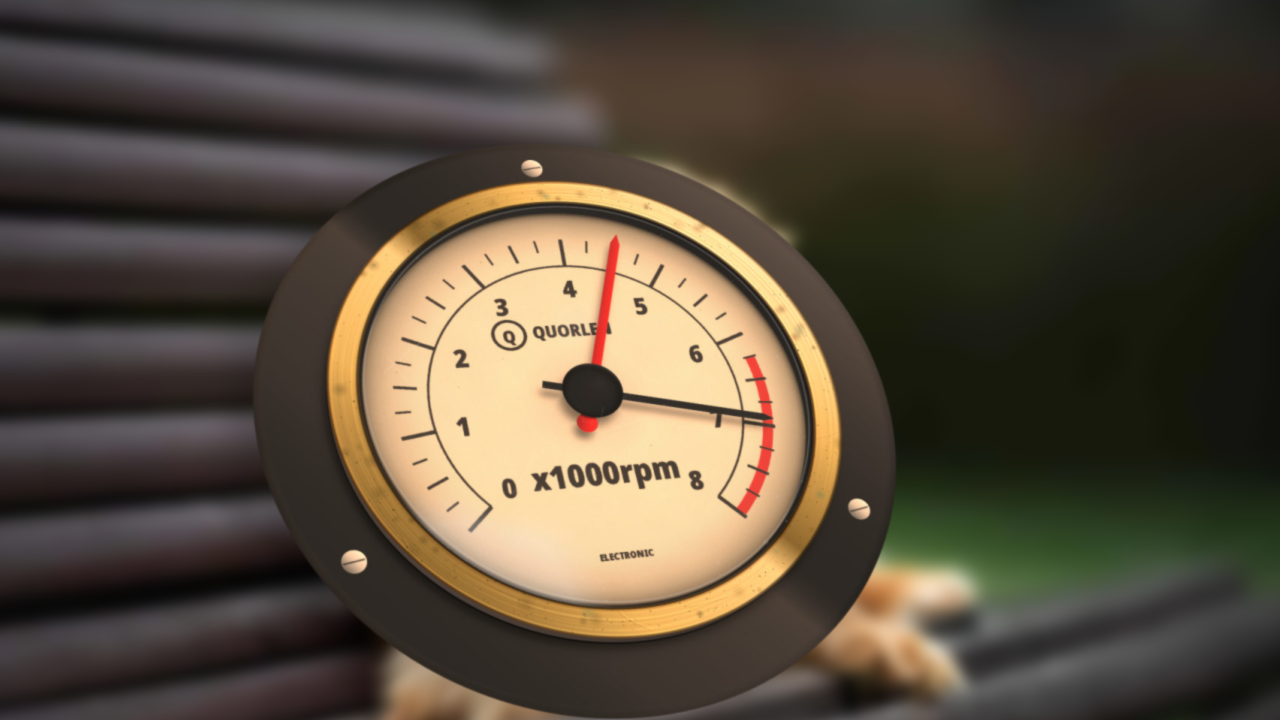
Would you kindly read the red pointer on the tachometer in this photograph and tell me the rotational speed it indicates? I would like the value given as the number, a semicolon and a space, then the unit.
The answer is 4500; rpm
